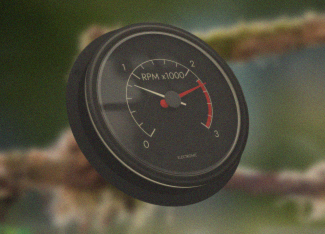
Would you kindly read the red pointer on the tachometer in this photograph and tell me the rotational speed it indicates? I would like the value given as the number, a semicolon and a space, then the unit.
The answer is 2300; rpm
